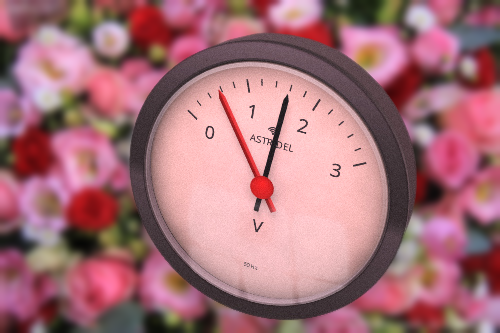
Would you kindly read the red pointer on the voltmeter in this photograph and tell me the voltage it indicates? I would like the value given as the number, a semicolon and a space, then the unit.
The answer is 0.6; V
